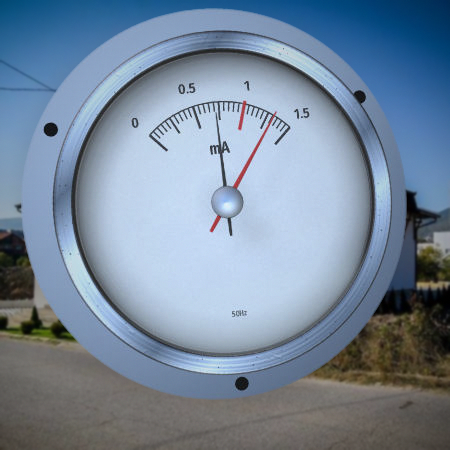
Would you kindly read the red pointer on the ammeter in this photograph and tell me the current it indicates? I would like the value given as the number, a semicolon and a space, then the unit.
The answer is 1.3; mA
